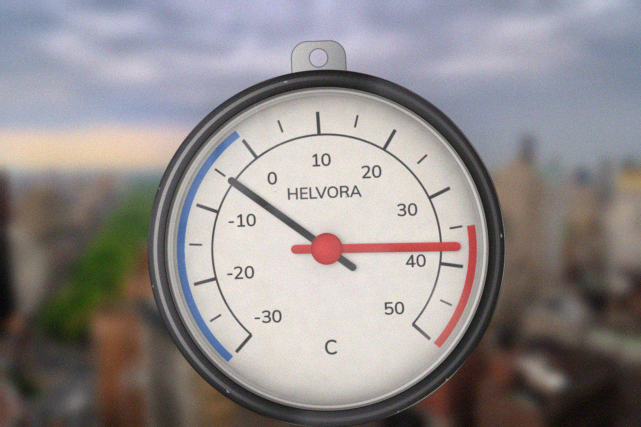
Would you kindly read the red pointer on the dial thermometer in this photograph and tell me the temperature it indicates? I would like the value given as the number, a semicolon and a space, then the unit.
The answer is 37.5; °C
